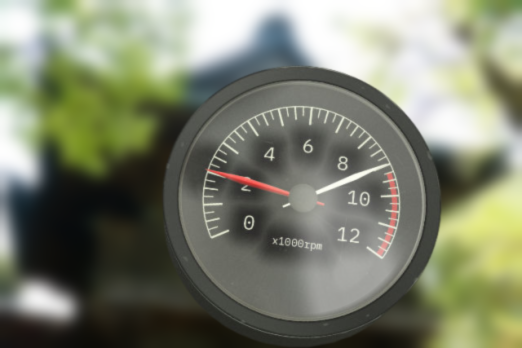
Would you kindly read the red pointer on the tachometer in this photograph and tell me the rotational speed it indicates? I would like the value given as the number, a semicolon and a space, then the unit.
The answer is 2000; rpm
